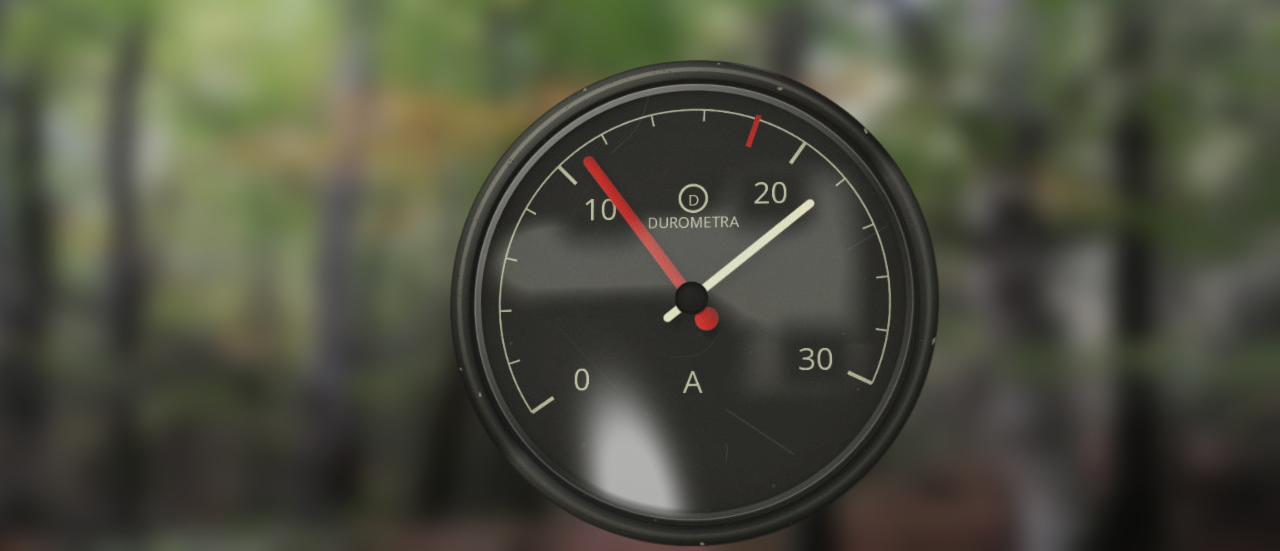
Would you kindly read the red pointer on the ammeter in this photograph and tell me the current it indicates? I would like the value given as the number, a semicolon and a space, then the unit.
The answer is 11; A
